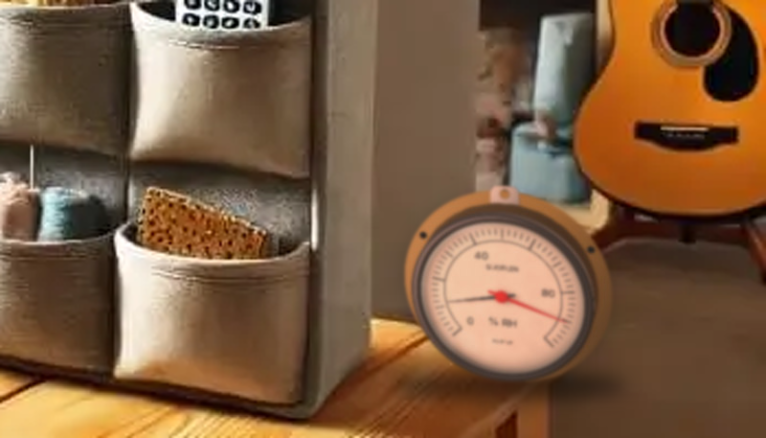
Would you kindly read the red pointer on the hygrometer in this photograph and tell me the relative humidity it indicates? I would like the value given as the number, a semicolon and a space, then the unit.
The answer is 90; %
